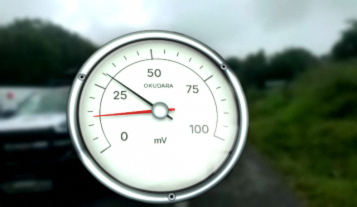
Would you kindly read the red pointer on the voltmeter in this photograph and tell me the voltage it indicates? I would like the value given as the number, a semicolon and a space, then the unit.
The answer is 12.5; mV
